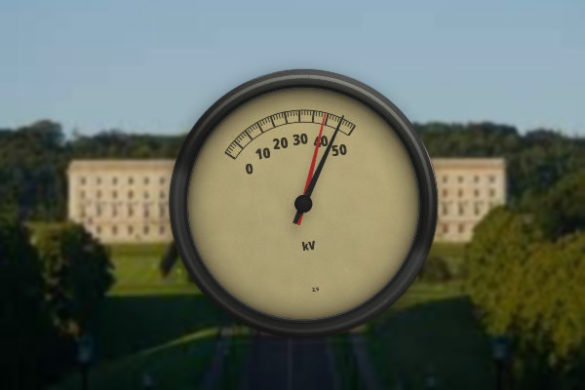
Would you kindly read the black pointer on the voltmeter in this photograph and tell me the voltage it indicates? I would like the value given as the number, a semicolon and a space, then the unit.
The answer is 45; kV
